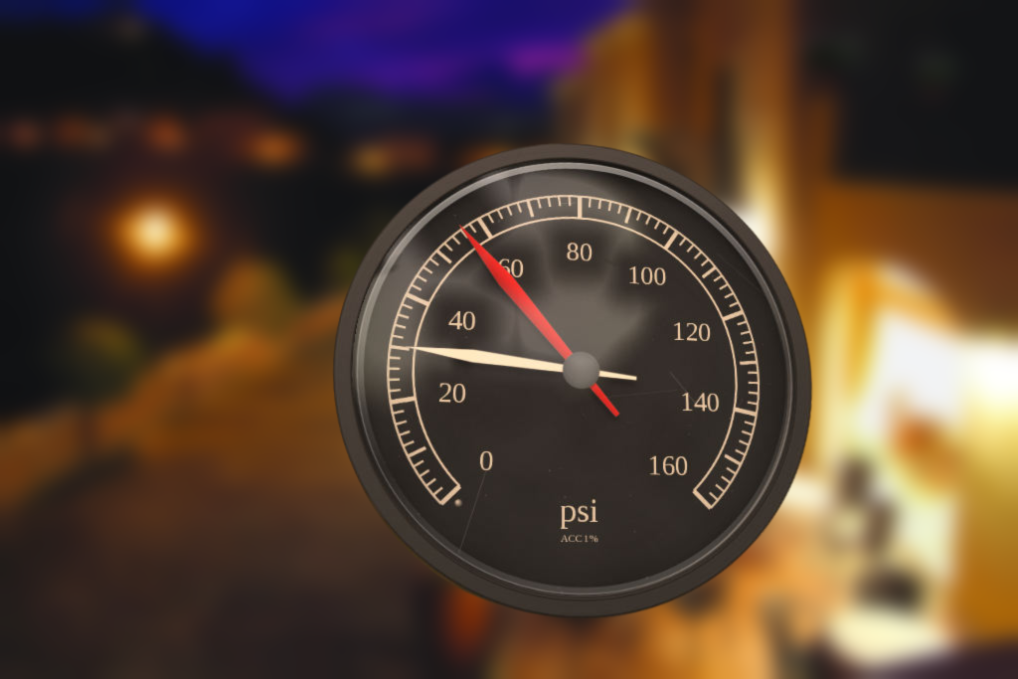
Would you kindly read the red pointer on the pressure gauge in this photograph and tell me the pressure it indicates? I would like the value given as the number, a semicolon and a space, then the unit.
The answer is 56; psi
